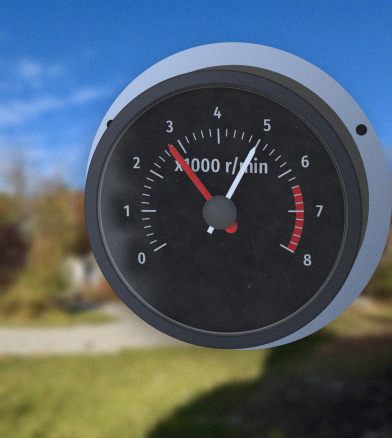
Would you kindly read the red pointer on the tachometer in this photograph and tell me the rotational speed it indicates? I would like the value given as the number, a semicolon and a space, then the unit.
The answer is 2800; rpm
